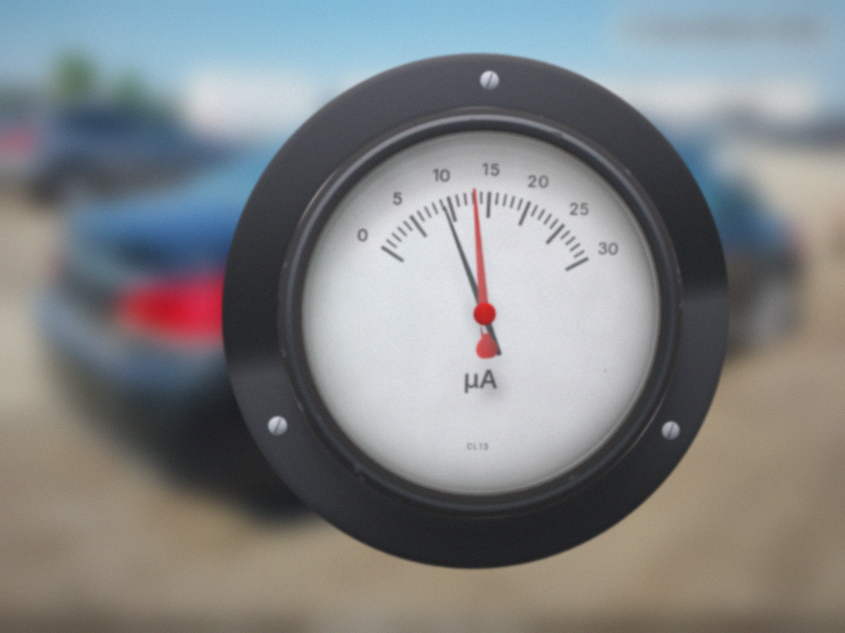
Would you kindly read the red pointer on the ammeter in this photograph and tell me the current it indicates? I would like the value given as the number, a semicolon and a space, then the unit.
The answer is 13; µA
